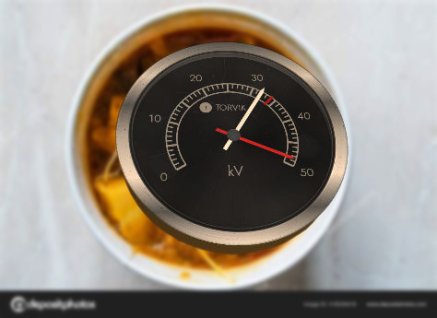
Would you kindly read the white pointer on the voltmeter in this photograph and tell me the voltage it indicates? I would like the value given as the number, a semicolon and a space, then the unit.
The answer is 32; kV
